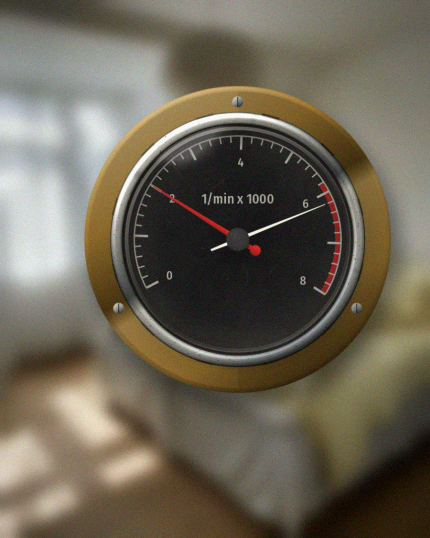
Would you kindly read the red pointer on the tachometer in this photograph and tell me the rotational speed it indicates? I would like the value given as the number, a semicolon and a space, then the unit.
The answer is 2000; rpm
